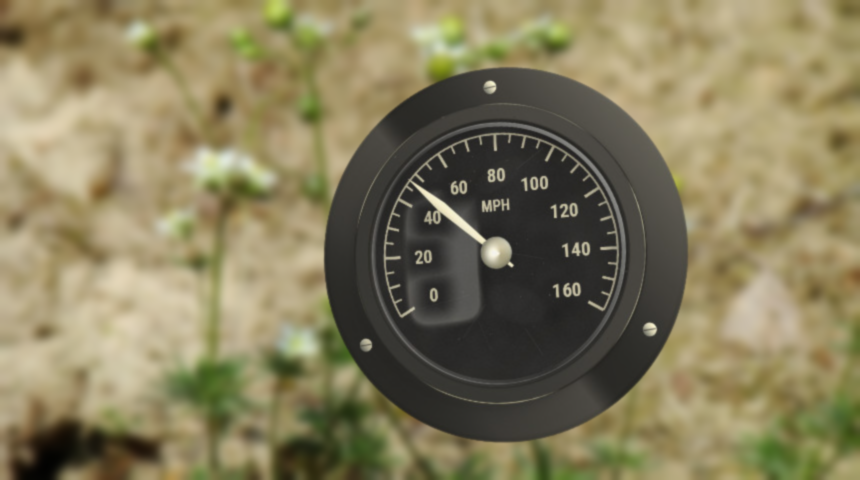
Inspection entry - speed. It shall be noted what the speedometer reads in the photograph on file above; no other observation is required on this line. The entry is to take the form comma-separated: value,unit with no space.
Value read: 47.5,mph
